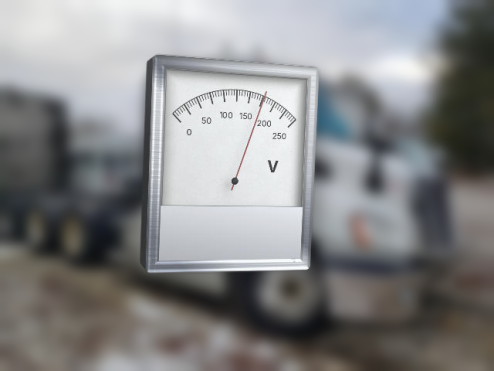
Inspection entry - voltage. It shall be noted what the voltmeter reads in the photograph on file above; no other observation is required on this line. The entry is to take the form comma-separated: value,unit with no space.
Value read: 175,V
